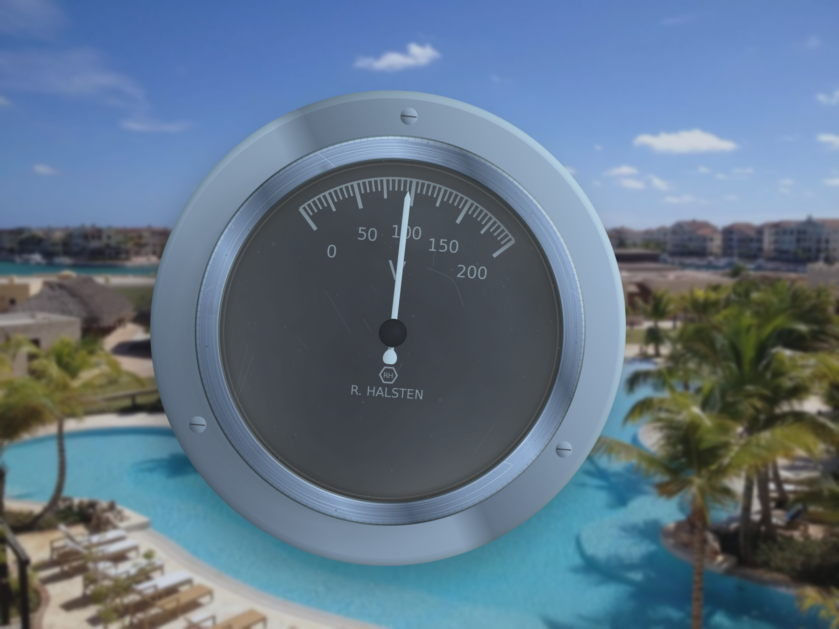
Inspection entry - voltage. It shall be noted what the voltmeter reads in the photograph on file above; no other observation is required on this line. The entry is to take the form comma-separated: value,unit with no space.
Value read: 95,V
